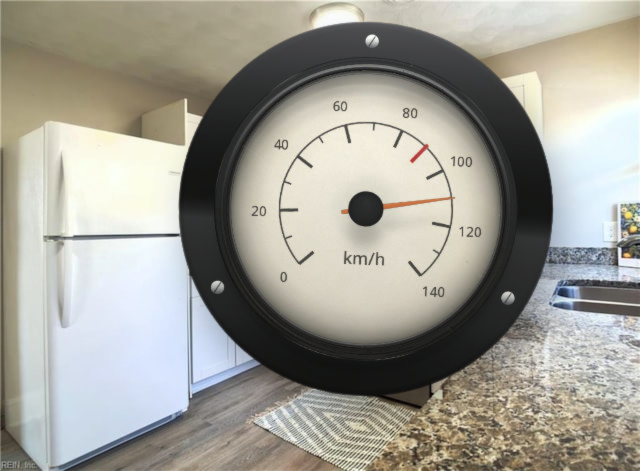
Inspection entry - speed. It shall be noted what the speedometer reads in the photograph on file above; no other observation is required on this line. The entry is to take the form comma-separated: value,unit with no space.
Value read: 110,km/h
